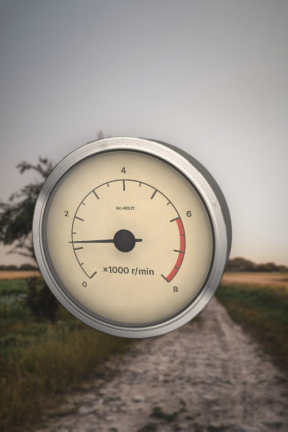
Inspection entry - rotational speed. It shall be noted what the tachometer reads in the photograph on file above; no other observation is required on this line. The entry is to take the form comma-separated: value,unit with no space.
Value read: 1250,rpm
